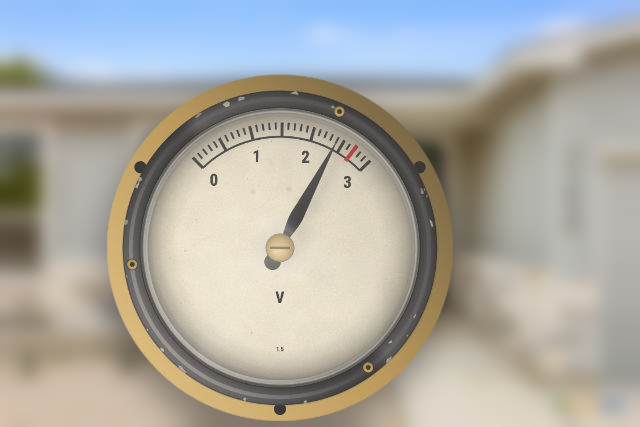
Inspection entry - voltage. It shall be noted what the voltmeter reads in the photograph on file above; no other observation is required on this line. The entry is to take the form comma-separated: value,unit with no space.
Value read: 2.4,V
